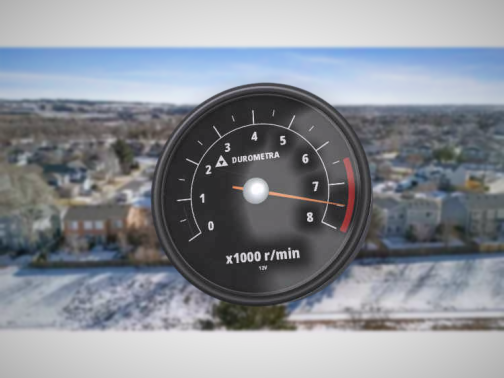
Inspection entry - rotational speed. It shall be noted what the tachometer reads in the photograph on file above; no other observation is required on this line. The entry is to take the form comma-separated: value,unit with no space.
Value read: 7500,rpm
